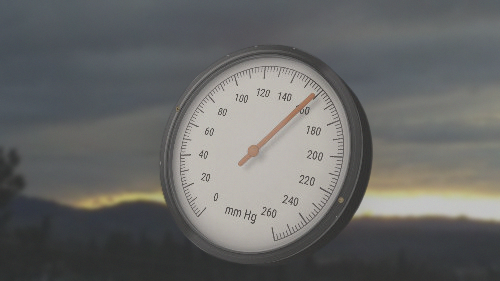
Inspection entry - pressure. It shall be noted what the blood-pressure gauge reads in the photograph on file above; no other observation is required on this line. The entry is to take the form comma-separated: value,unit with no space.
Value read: 160,mmHg
